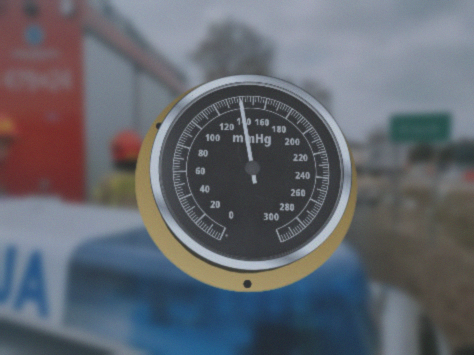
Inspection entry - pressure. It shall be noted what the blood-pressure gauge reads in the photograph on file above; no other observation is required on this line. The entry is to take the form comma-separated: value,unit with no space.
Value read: 140,mmHg
